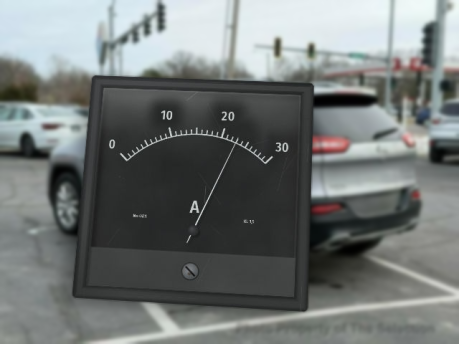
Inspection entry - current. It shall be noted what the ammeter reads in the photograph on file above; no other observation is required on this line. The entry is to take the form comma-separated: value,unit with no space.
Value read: 23,A
